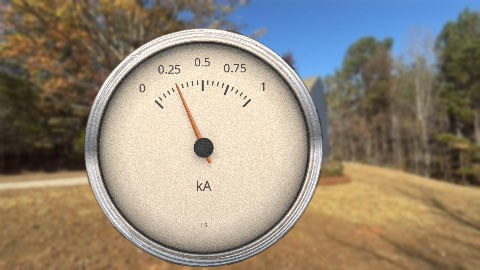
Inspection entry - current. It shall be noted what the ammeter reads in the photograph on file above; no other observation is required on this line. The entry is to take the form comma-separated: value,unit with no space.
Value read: 0.25,kA
